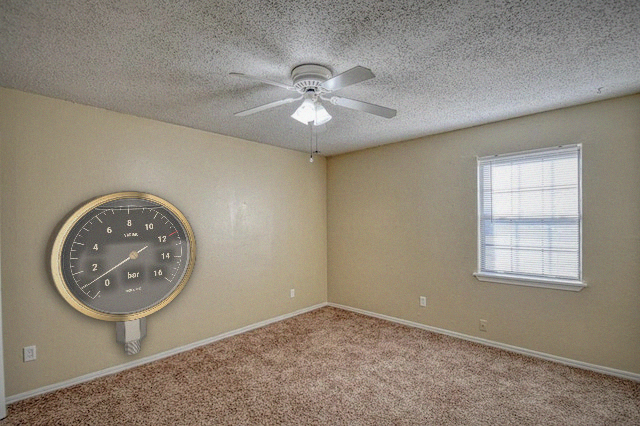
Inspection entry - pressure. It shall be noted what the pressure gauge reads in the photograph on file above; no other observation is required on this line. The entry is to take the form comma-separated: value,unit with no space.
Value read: 1,bar
